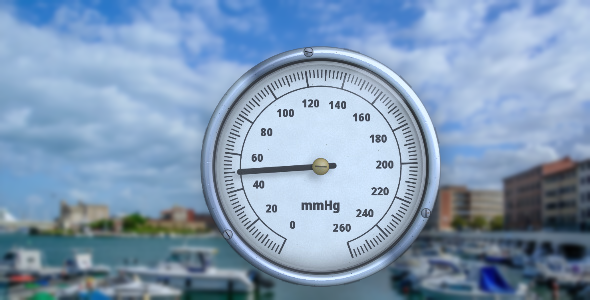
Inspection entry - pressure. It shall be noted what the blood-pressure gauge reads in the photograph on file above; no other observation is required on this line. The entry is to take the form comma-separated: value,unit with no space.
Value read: 50,mmHg
